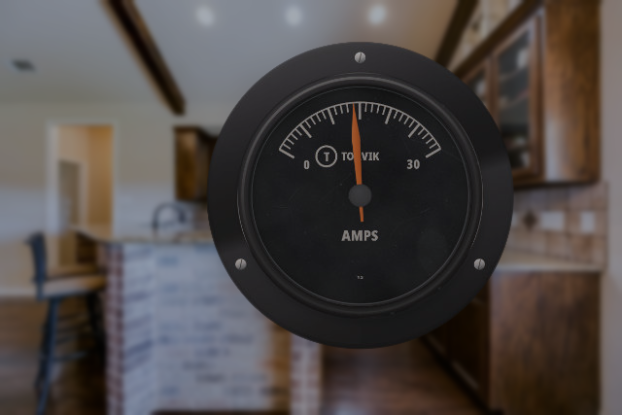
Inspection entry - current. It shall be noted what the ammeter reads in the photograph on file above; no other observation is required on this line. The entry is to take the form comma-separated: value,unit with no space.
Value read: 14,A
